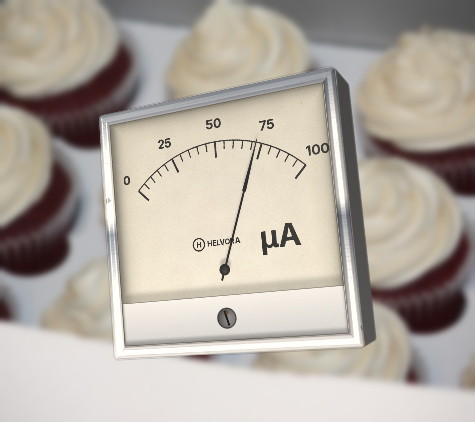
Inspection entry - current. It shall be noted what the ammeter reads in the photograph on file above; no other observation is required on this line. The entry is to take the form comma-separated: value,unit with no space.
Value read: 72.5,µA
